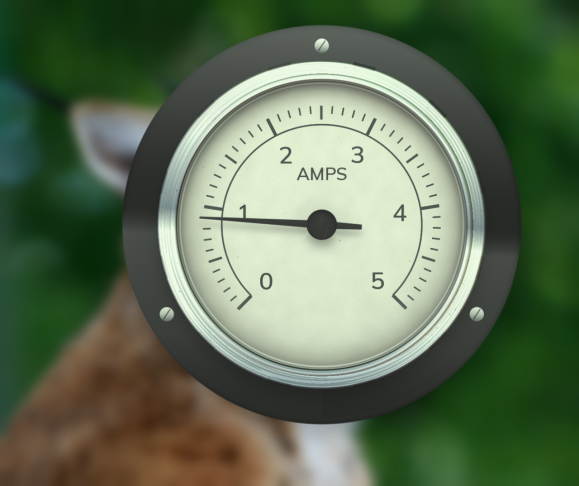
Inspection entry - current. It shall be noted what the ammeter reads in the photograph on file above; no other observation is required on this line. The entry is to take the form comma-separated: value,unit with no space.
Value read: 0.9,A
